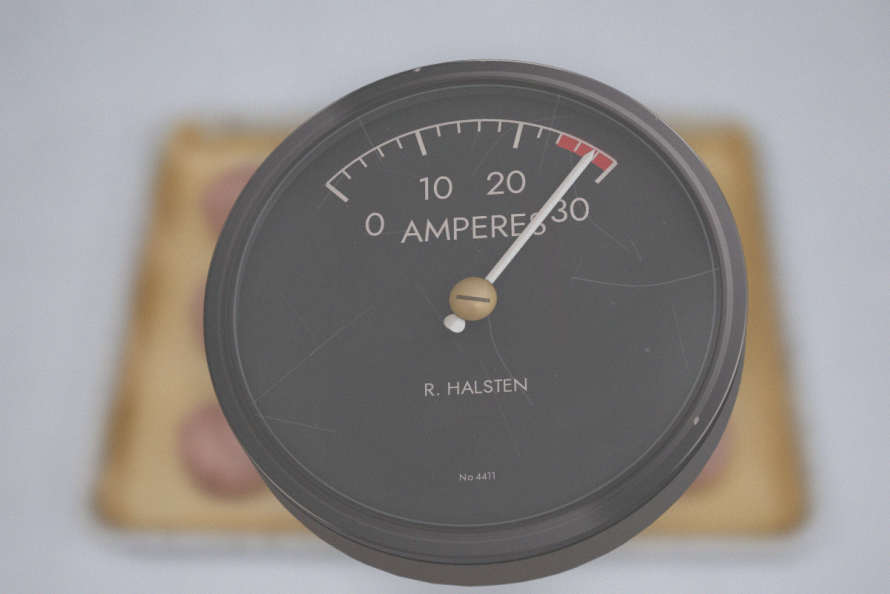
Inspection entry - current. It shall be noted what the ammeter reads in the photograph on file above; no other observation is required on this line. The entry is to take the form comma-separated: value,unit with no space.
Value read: 28,A
